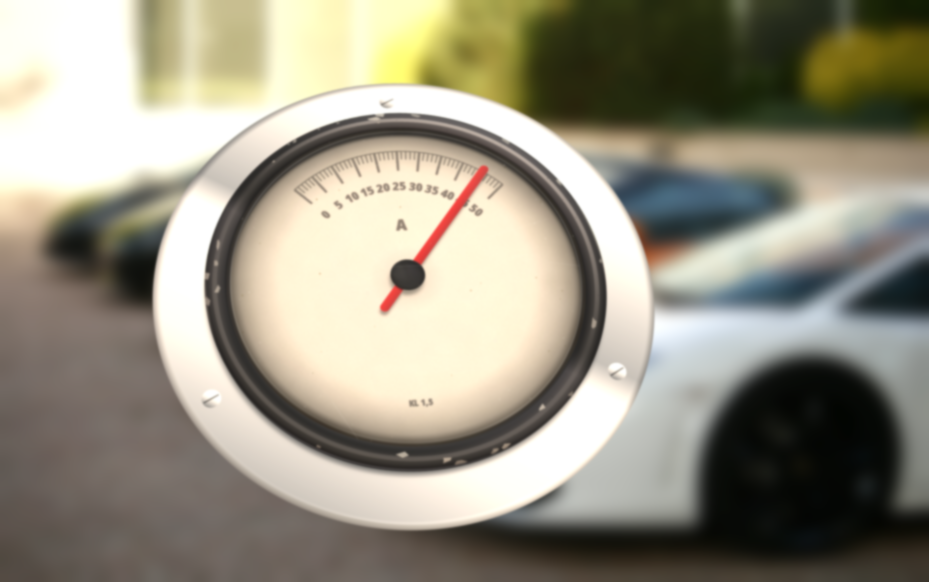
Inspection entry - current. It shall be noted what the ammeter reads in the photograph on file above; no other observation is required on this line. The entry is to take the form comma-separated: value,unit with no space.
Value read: 45,A
